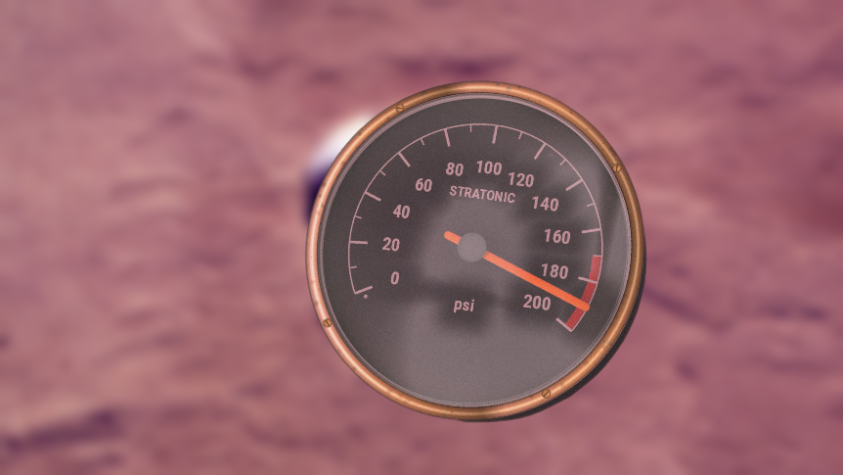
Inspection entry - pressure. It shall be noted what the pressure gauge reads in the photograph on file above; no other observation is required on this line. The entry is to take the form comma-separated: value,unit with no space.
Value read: 190,psi
